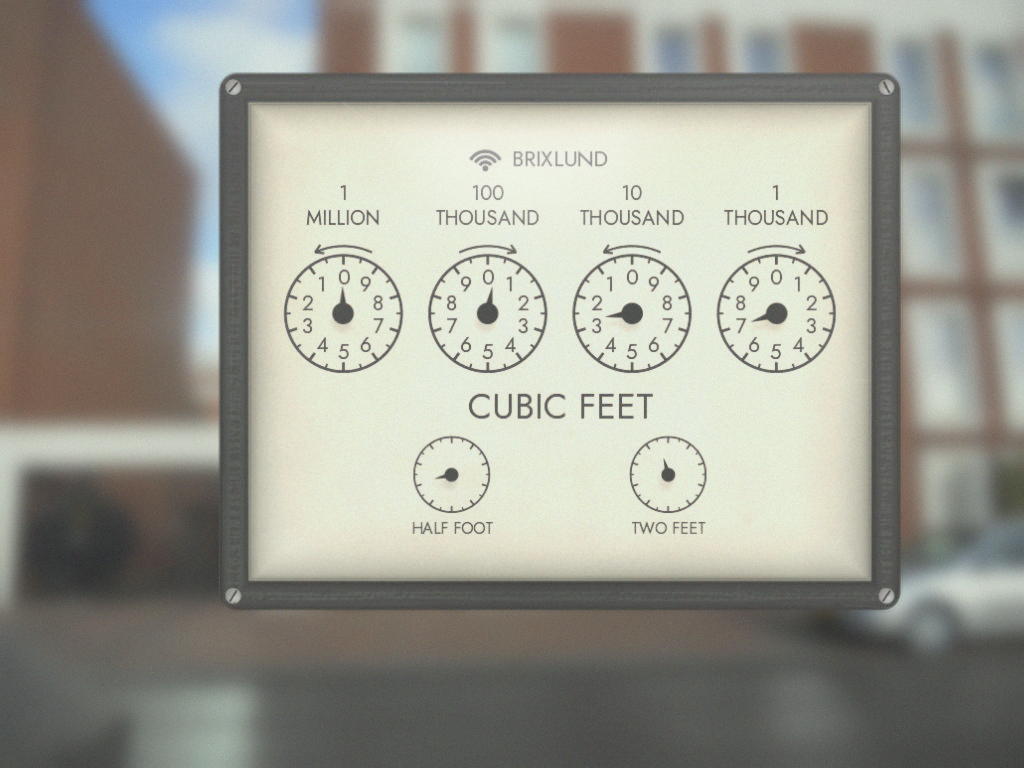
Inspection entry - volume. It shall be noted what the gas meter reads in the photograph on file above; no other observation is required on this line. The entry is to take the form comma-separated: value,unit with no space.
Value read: 2700,ft³
